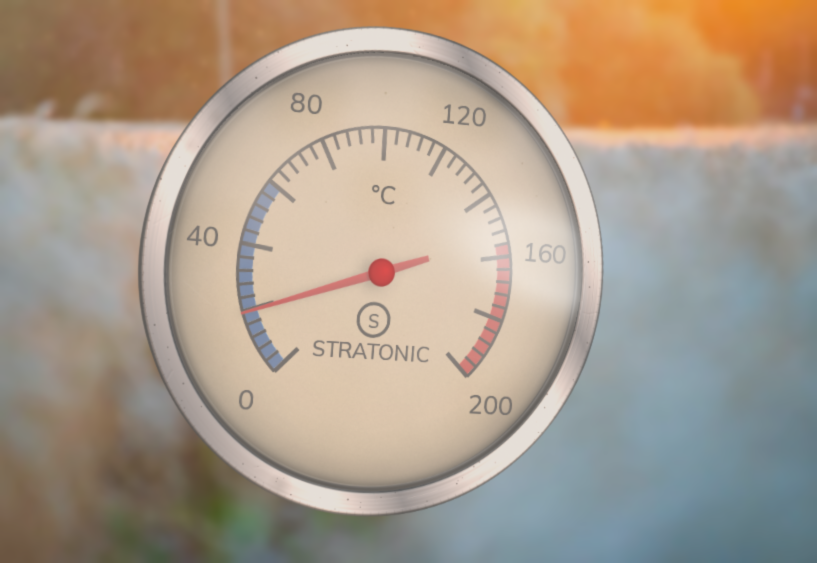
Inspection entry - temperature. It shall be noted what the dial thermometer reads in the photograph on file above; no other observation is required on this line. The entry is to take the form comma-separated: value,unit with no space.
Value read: 20,°C
